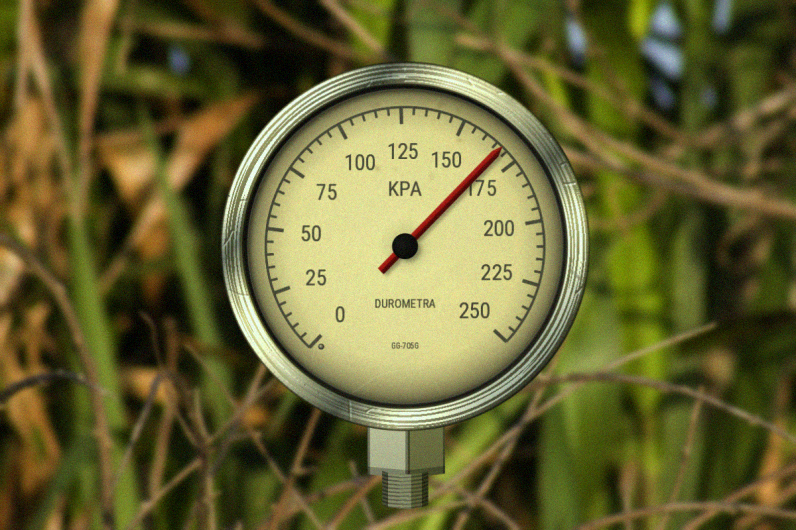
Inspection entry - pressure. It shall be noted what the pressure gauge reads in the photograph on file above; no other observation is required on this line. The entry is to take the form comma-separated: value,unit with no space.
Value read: 167.5,kPa
